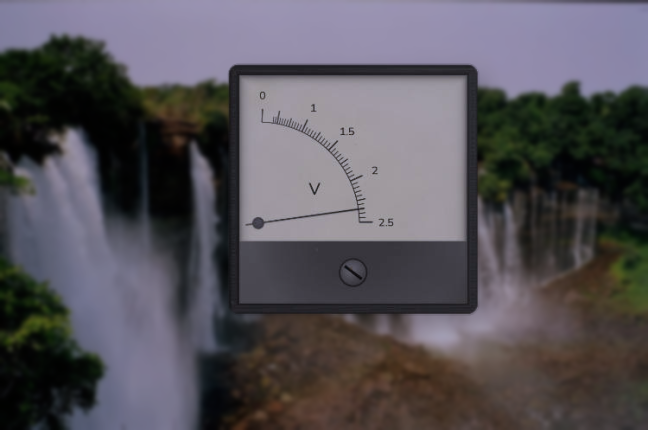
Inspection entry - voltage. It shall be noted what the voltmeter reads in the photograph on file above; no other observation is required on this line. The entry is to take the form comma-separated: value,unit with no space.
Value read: 2.35,V
